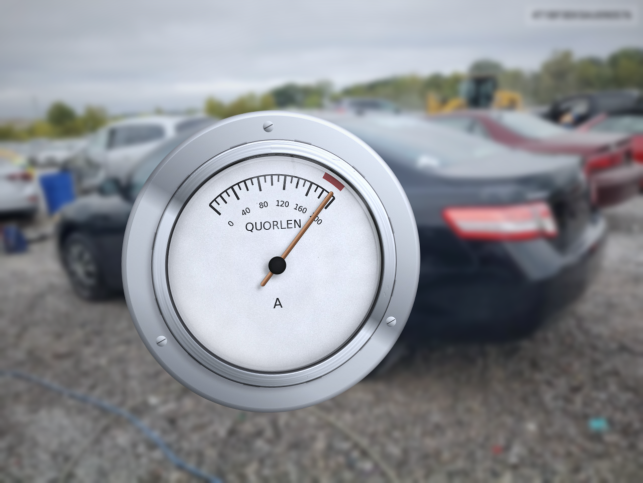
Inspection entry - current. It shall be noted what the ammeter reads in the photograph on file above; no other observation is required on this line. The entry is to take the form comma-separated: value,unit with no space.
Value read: 190,A
